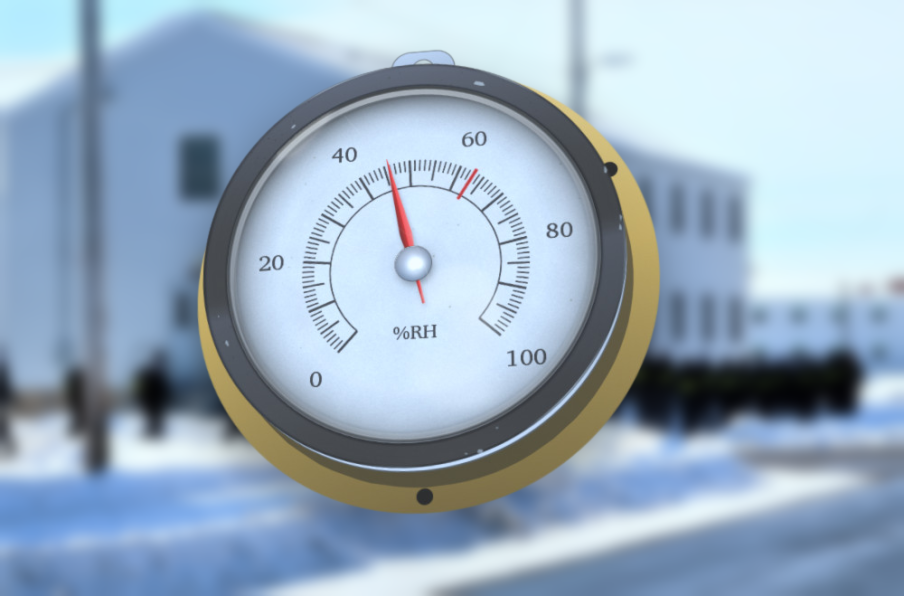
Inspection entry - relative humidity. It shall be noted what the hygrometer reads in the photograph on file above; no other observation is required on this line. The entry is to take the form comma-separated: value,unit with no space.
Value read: 46,%
